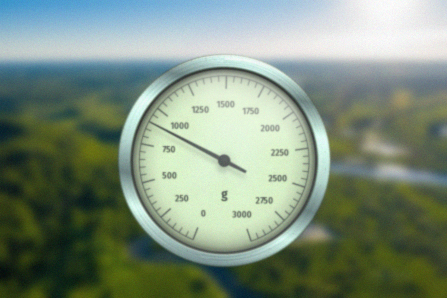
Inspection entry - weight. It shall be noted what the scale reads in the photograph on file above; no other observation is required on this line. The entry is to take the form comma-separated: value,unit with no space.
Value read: 900,g
